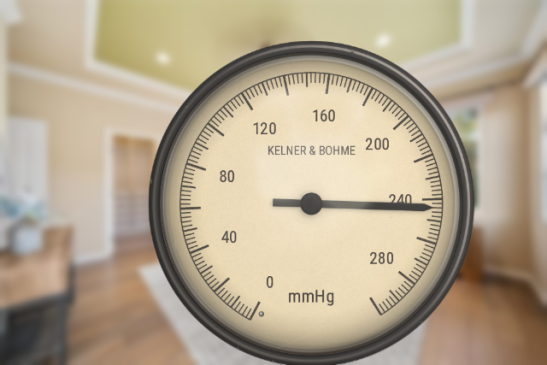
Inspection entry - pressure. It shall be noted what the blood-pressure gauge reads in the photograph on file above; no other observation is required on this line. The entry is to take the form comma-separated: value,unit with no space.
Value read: 244,mmHg
